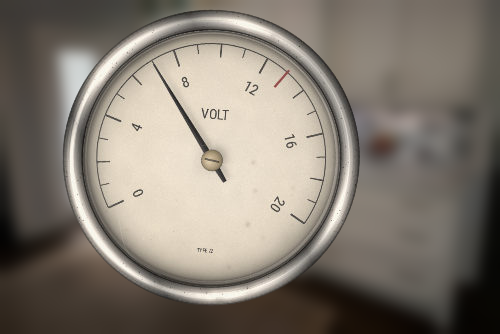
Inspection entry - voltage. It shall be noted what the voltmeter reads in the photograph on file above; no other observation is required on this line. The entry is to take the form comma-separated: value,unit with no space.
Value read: 7,V
